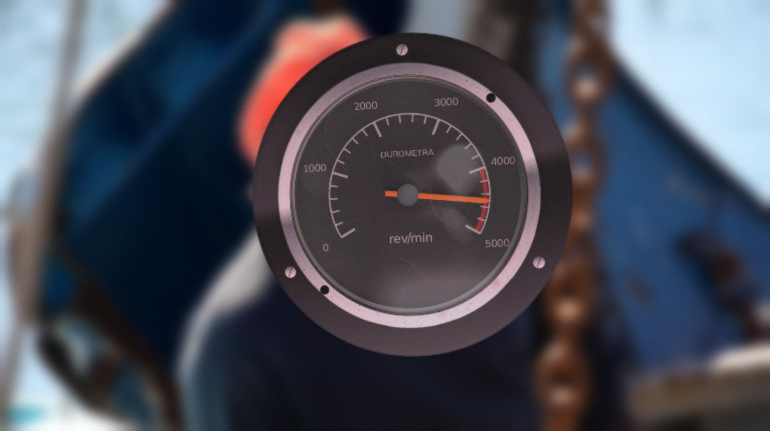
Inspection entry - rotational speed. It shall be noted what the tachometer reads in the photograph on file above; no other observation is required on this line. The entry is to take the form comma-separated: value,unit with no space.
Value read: 4500,rpm
